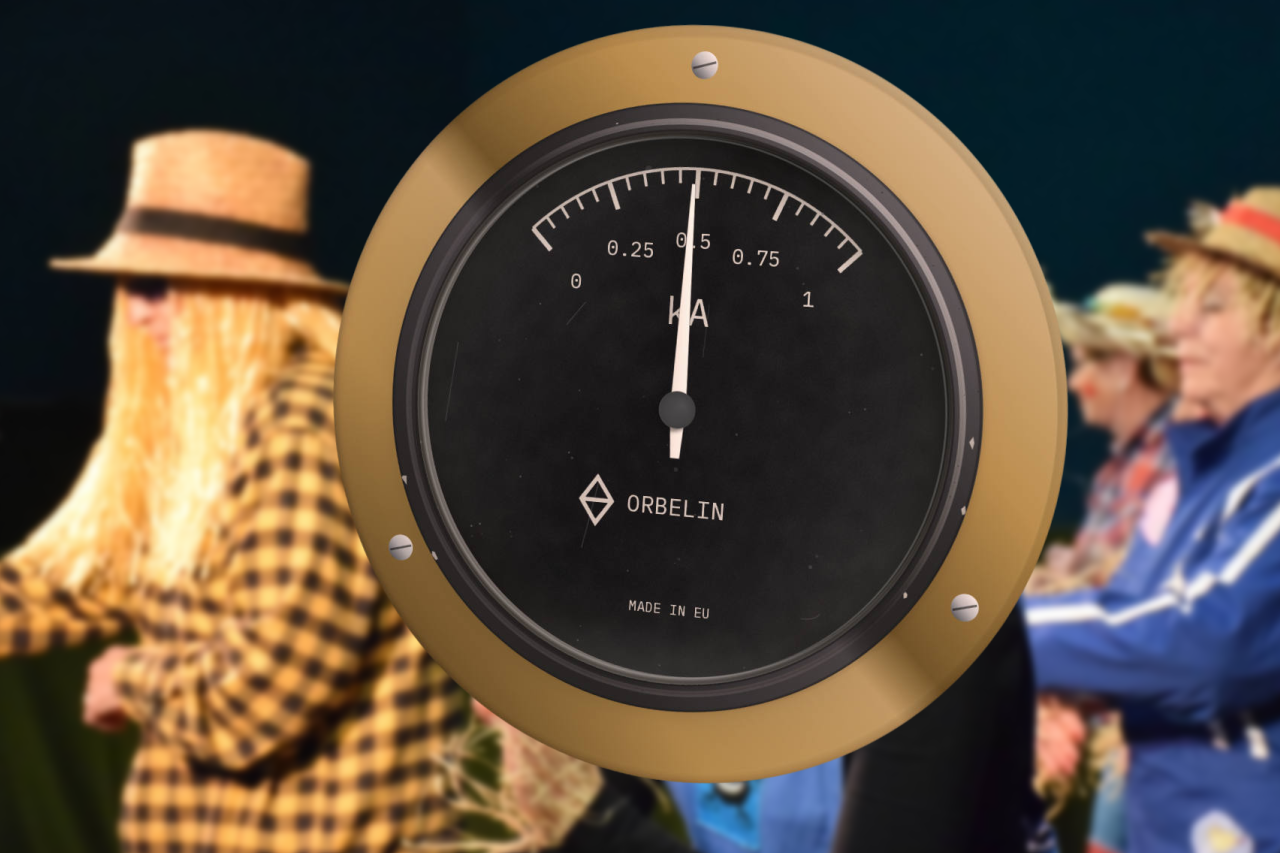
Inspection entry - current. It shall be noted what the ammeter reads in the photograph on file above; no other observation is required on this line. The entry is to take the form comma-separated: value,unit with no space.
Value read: 0.5,kA
